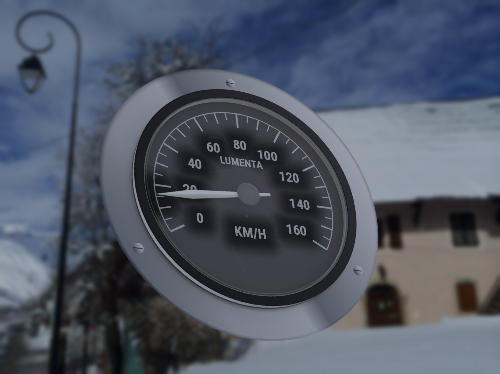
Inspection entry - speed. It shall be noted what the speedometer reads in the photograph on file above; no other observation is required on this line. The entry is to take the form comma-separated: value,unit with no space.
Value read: 15,km/h
